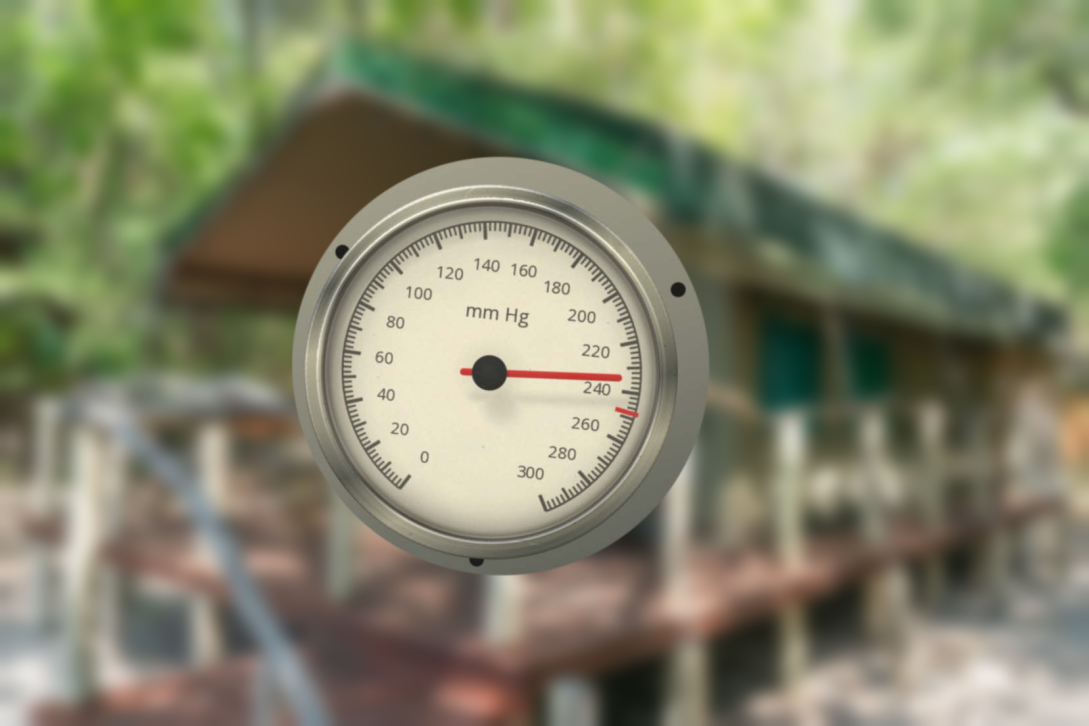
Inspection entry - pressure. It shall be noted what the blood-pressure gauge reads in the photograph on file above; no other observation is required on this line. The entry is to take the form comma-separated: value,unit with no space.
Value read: 234,mmHg
